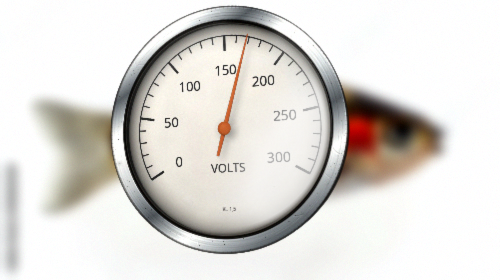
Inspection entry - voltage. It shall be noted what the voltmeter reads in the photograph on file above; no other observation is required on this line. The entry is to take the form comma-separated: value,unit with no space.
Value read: 170,V
